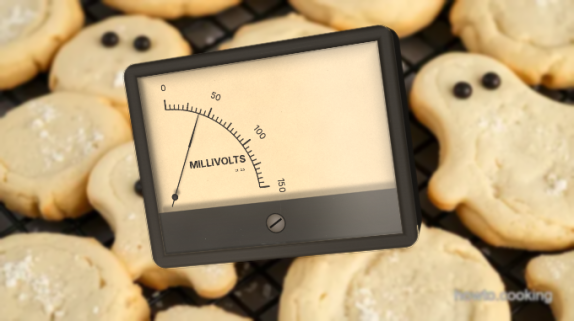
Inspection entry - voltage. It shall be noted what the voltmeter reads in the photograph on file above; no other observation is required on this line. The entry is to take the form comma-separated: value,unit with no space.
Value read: 40,mV
